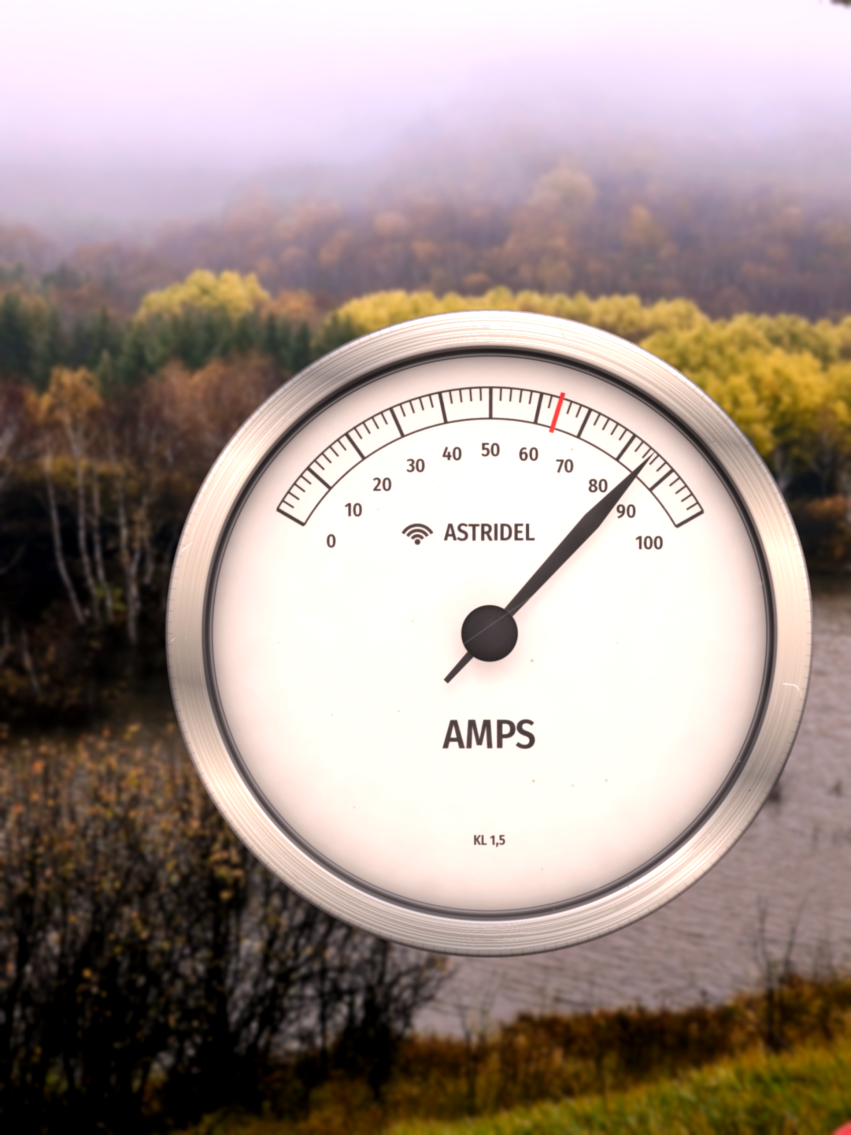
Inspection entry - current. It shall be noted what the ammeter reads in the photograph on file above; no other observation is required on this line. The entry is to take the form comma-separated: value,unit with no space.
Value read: 85,A
